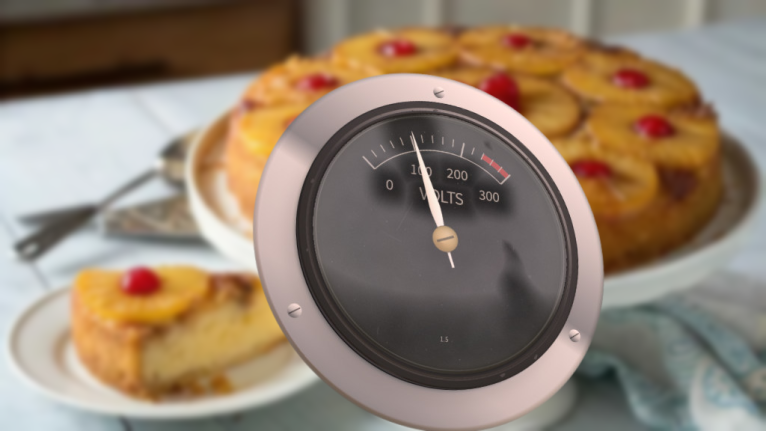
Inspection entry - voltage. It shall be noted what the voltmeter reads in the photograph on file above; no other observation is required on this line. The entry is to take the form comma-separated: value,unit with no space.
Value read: 100,V
